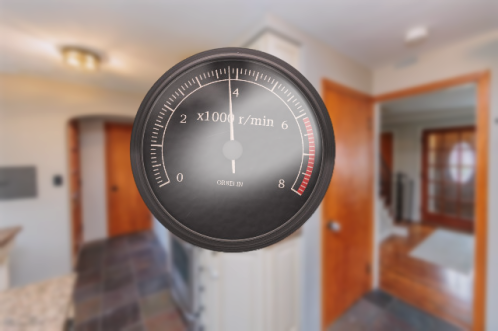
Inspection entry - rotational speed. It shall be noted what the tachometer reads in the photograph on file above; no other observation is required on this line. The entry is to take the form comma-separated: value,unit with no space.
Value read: 3800,rpm
